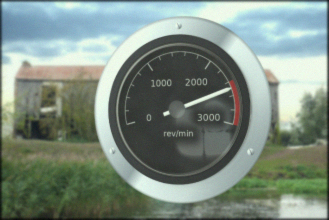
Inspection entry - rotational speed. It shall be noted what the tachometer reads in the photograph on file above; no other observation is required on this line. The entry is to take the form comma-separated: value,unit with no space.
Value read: 2500,rpm
